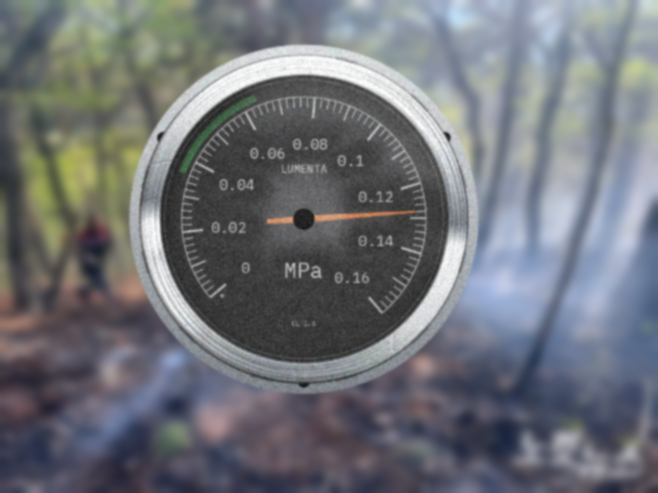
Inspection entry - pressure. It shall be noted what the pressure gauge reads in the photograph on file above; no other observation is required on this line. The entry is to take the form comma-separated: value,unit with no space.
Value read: 0.128,MPa
